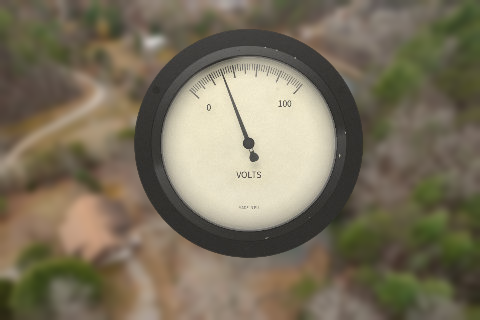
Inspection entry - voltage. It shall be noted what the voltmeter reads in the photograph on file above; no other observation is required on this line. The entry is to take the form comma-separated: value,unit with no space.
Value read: 30,V
